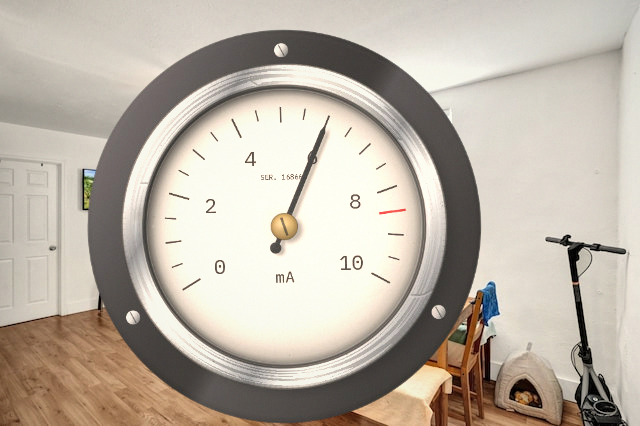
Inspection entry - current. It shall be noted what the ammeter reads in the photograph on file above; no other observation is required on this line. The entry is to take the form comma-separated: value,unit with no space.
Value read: 6,mA
